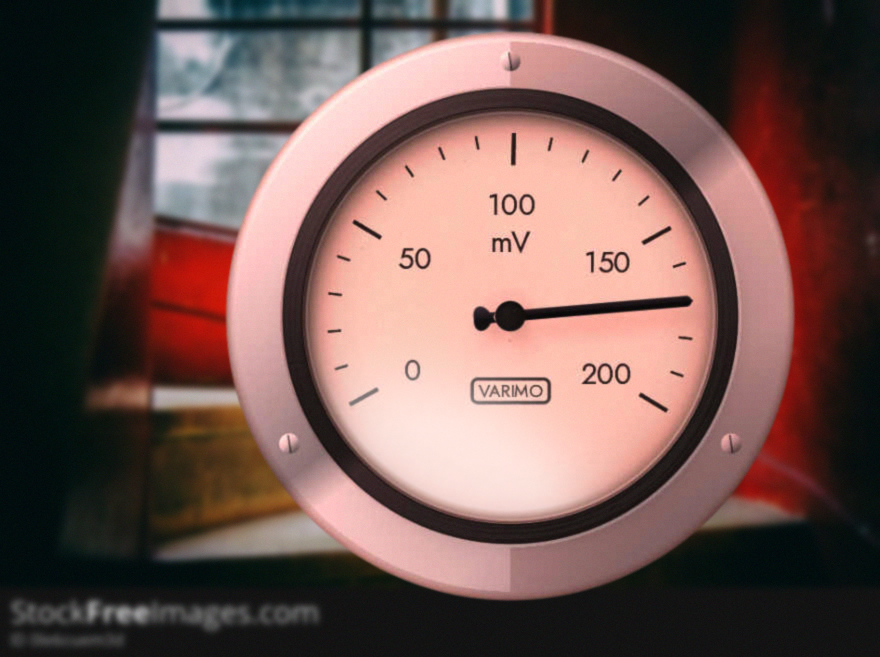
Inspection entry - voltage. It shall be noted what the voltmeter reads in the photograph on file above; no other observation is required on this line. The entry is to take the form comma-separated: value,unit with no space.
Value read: 170,mV
